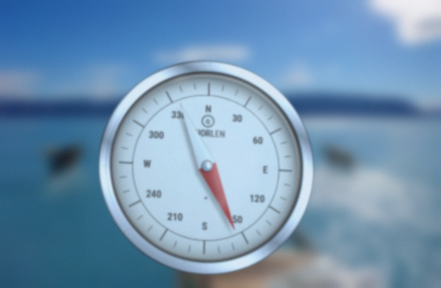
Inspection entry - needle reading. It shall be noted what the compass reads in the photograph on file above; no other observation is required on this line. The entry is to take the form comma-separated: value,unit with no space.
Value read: 155,°
